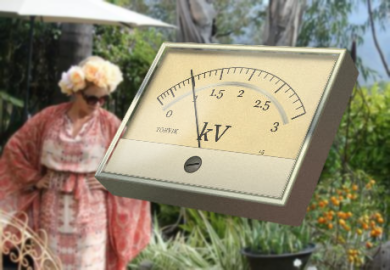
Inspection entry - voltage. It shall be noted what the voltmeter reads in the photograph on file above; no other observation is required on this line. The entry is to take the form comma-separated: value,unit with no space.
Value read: 1,kV
